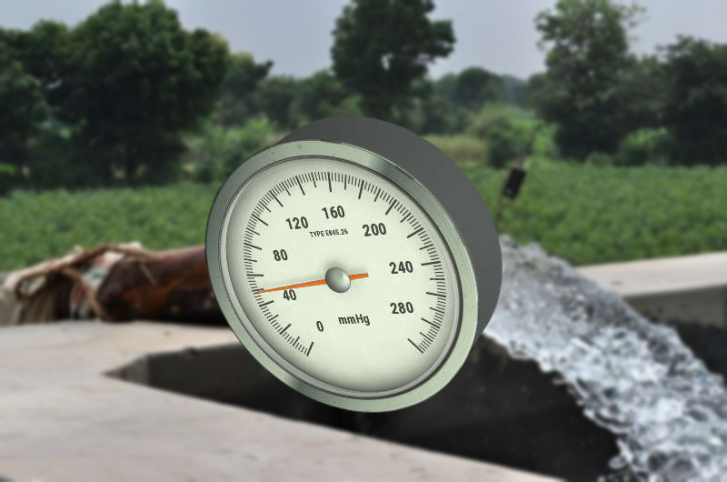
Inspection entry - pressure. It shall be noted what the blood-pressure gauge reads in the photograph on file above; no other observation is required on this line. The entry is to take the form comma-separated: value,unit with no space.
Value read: 50,mmHg
